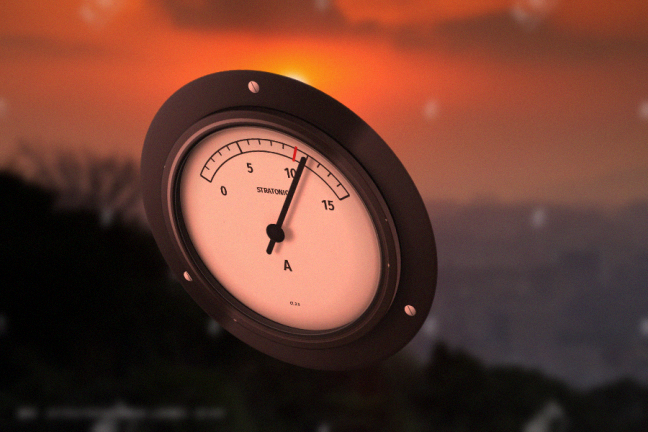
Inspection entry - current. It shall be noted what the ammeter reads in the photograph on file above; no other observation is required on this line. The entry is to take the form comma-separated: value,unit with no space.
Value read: 11,A
